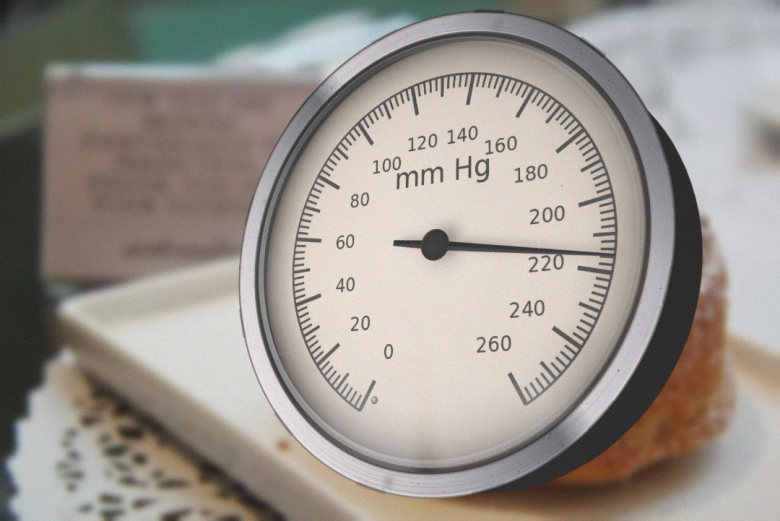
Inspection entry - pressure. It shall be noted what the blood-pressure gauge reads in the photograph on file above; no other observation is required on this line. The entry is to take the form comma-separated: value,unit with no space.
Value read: 216,mmHg
